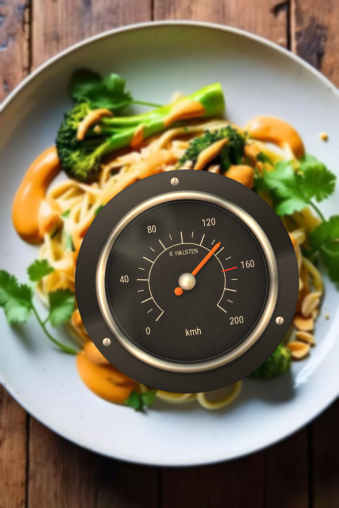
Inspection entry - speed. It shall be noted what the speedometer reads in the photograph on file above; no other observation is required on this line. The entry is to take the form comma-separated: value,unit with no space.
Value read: 135,km/h
